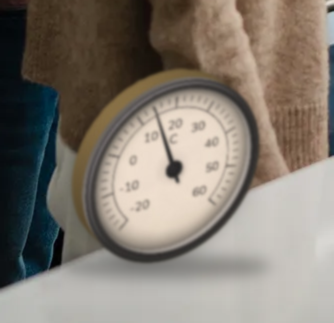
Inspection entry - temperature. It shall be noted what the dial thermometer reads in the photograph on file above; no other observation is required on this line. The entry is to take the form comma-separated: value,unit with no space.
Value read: 14,°C
